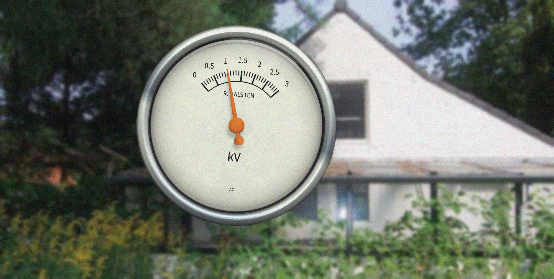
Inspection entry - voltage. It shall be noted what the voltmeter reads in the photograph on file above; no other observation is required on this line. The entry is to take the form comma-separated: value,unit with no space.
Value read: 1,kV
